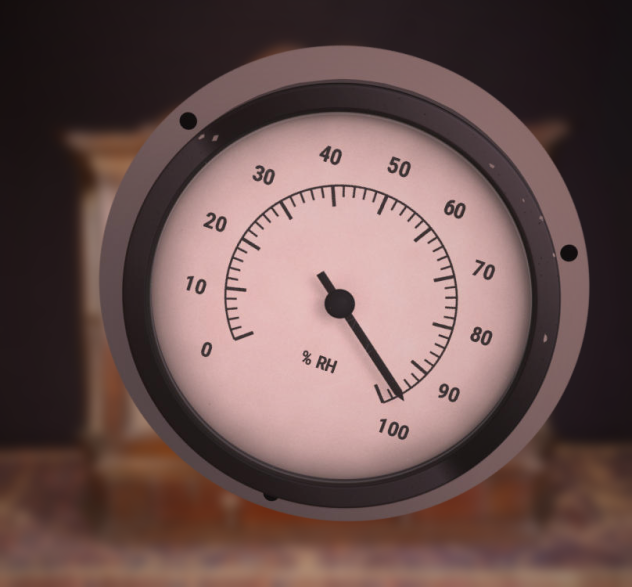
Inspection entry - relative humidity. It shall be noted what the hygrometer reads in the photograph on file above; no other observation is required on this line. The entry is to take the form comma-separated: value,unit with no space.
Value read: 96,%
